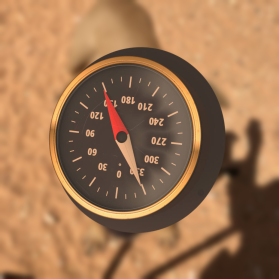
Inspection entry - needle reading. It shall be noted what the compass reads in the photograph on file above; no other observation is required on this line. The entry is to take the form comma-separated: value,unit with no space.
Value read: 150,°
